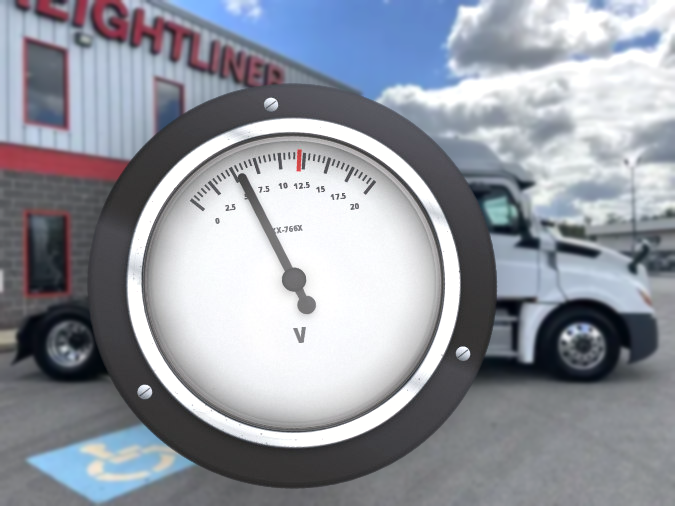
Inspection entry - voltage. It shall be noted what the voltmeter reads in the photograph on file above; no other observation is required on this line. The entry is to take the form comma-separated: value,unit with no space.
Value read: 5.5,V
